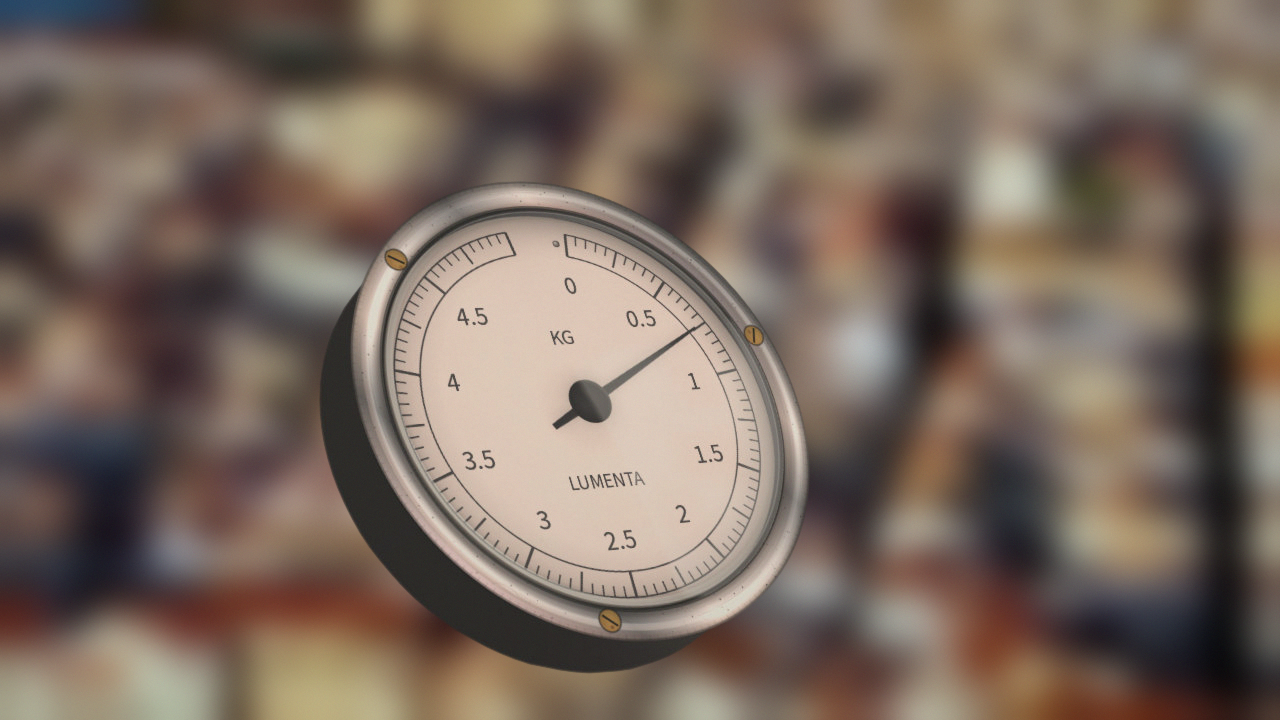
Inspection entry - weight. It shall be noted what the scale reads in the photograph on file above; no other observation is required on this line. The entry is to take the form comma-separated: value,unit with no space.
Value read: 0.75,kg
